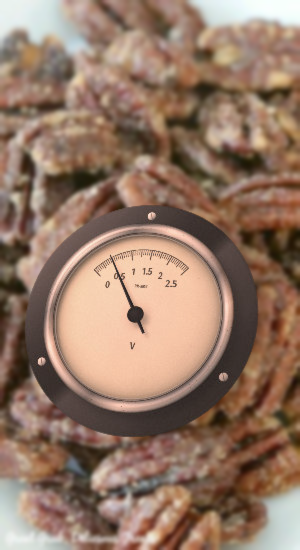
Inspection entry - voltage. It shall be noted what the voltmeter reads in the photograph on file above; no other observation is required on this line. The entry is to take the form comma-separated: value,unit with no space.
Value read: 0.5,V
